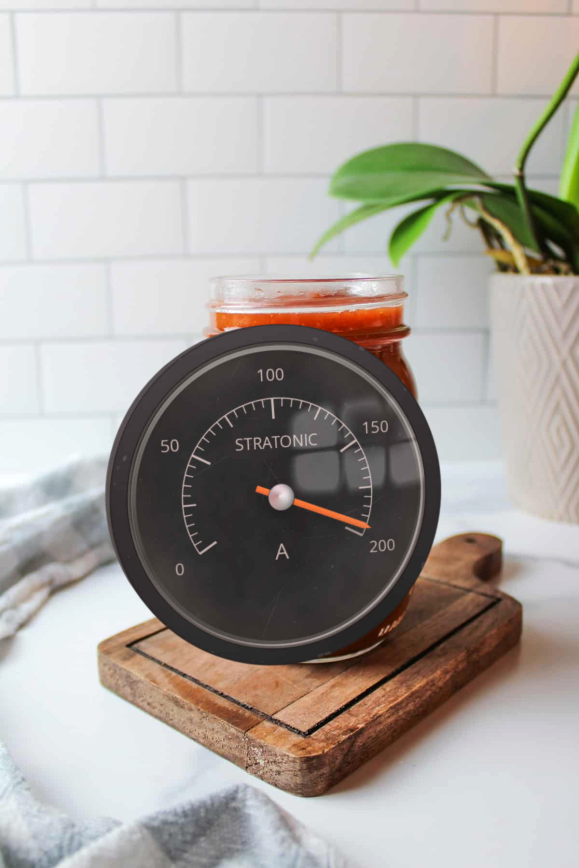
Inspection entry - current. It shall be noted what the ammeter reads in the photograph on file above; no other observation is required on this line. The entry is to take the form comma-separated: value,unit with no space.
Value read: 195,A
